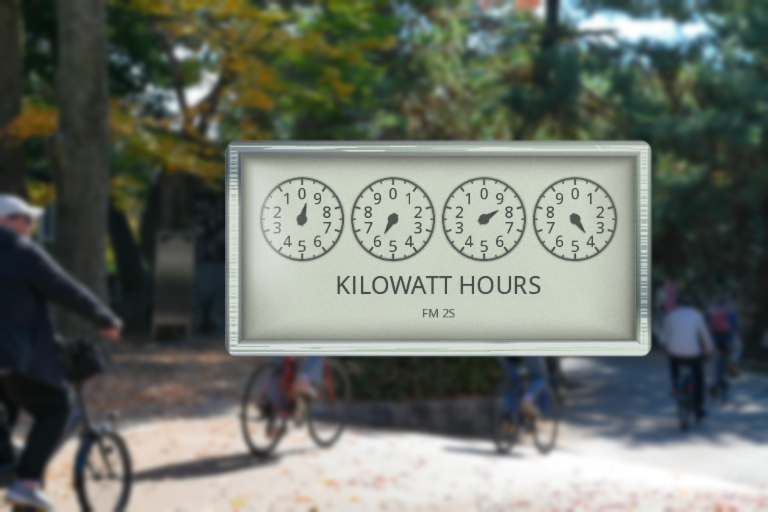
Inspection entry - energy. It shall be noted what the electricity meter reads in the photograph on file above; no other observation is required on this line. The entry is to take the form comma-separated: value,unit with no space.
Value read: 9584,kWh
